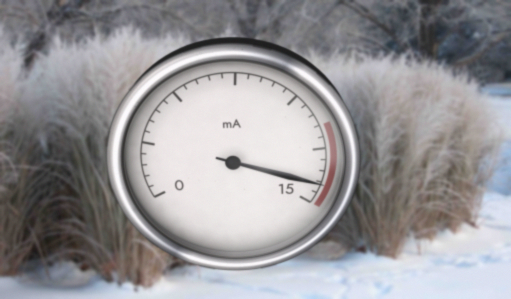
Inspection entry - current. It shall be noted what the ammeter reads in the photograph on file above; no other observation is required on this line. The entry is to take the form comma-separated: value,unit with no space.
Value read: 14,mA
